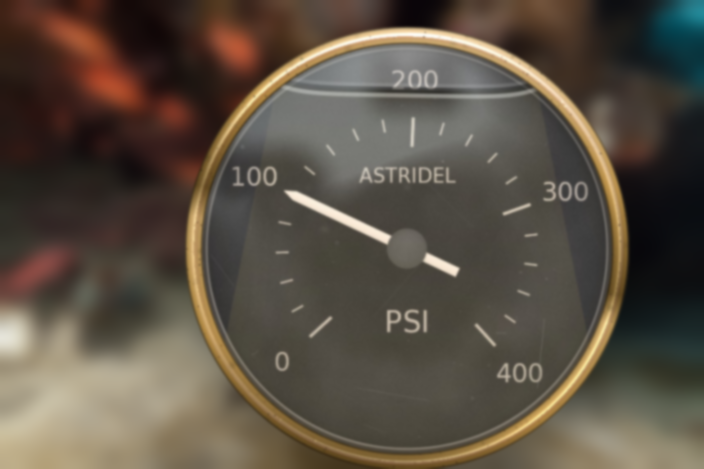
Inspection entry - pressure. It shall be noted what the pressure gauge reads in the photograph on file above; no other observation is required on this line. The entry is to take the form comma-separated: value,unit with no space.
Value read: 100,psi
